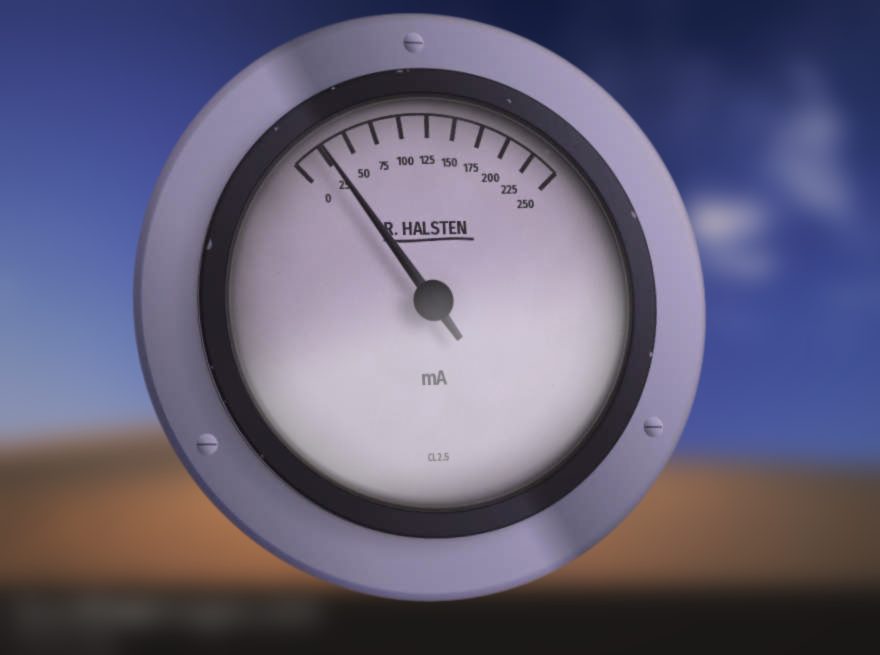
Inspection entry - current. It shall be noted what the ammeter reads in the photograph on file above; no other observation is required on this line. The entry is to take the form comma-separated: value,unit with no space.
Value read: 25,mA
